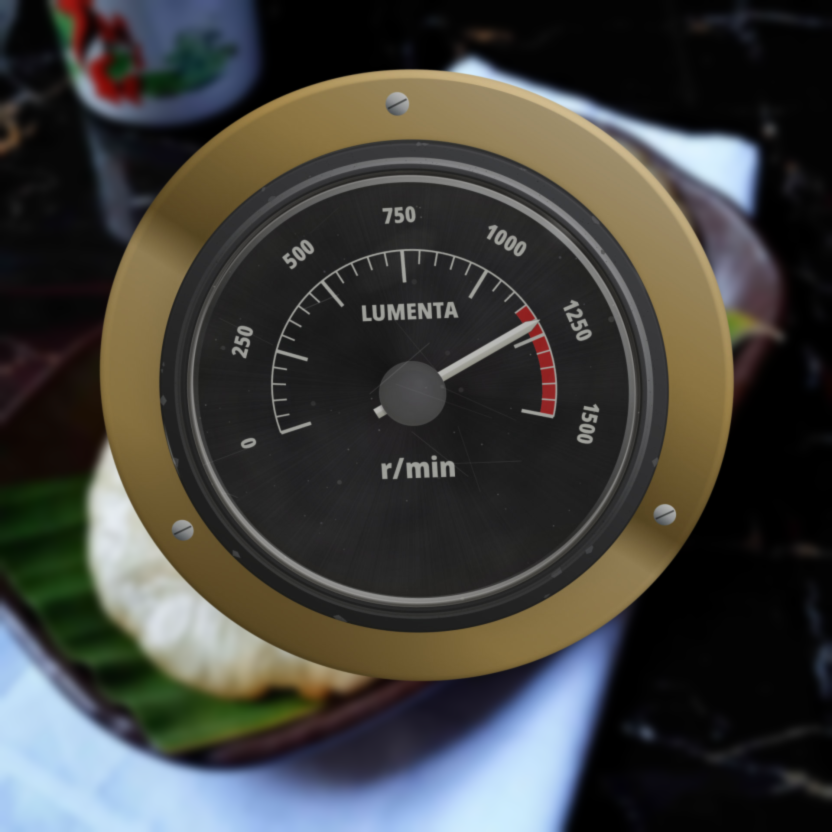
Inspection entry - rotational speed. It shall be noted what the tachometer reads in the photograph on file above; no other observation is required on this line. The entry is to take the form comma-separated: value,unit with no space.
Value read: 1200,rpm
